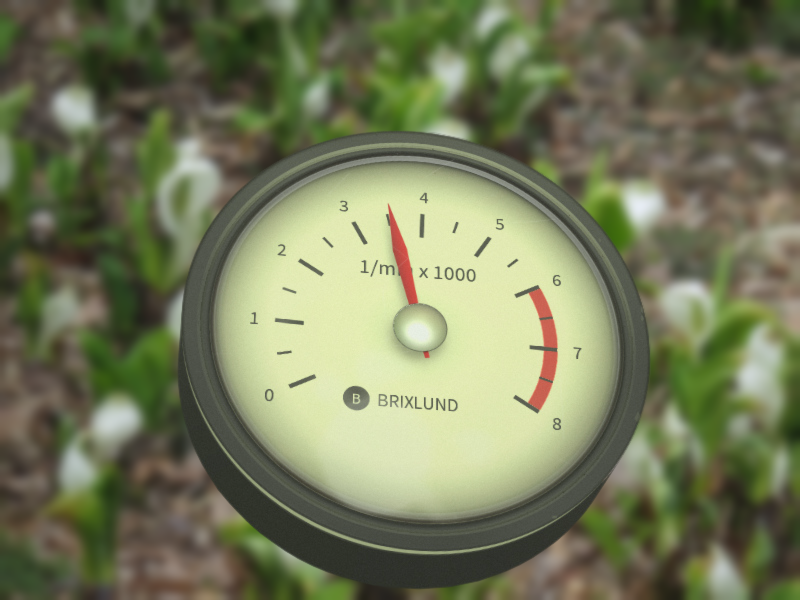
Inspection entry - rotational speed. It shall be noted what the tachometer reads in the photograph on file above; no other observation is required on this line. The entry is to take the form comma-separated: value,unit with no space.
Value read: 3500,rpm
